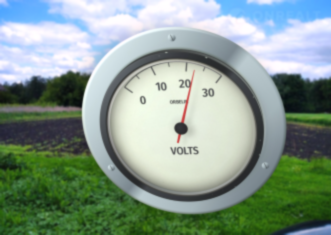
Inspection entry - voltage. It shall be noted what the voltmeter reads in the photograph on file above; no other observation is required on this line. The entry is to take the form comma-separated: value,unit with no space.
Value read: 22.5,V
